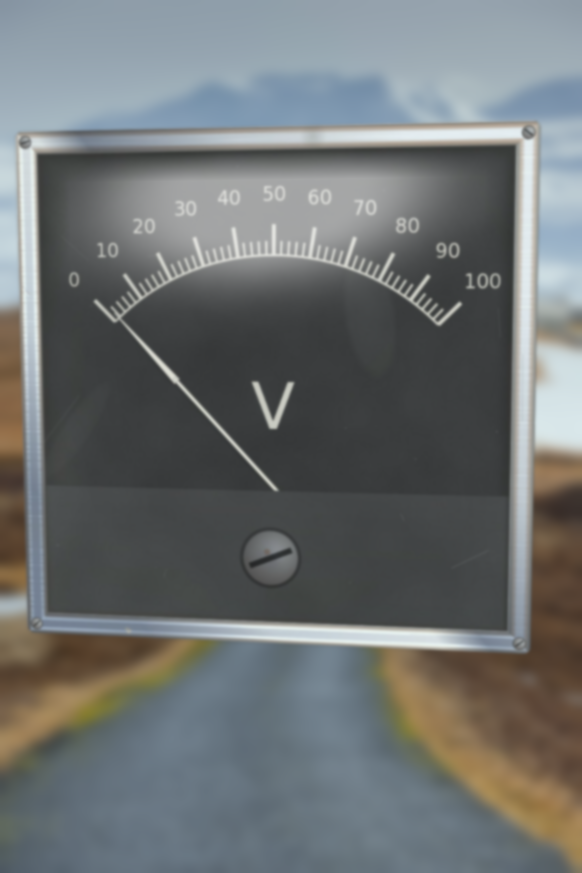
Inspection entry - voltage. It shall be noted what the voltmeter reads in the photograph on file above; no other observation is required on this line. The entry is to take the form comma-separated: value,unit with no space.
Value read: 2,V
